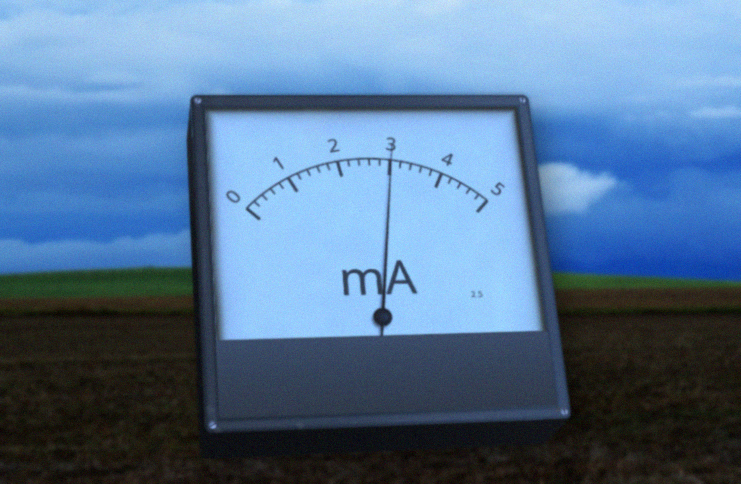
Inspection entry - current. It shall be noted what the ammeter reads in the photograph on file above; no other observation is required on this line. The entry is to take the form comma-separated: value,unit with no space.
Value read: 3,mA
